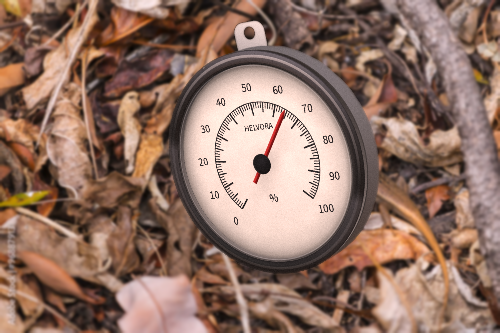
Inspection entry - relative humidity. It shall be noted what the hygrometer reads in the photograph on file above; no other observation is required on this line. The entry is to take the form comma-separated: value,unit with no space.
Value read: 65,%
